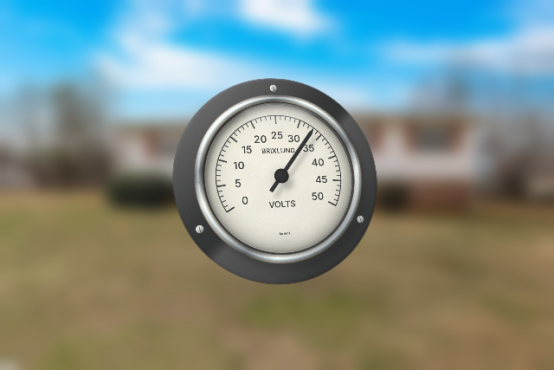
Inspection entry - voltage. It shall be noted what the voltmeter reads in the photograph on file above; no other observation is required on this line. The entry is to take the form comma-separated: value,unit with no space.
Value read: 33,V
